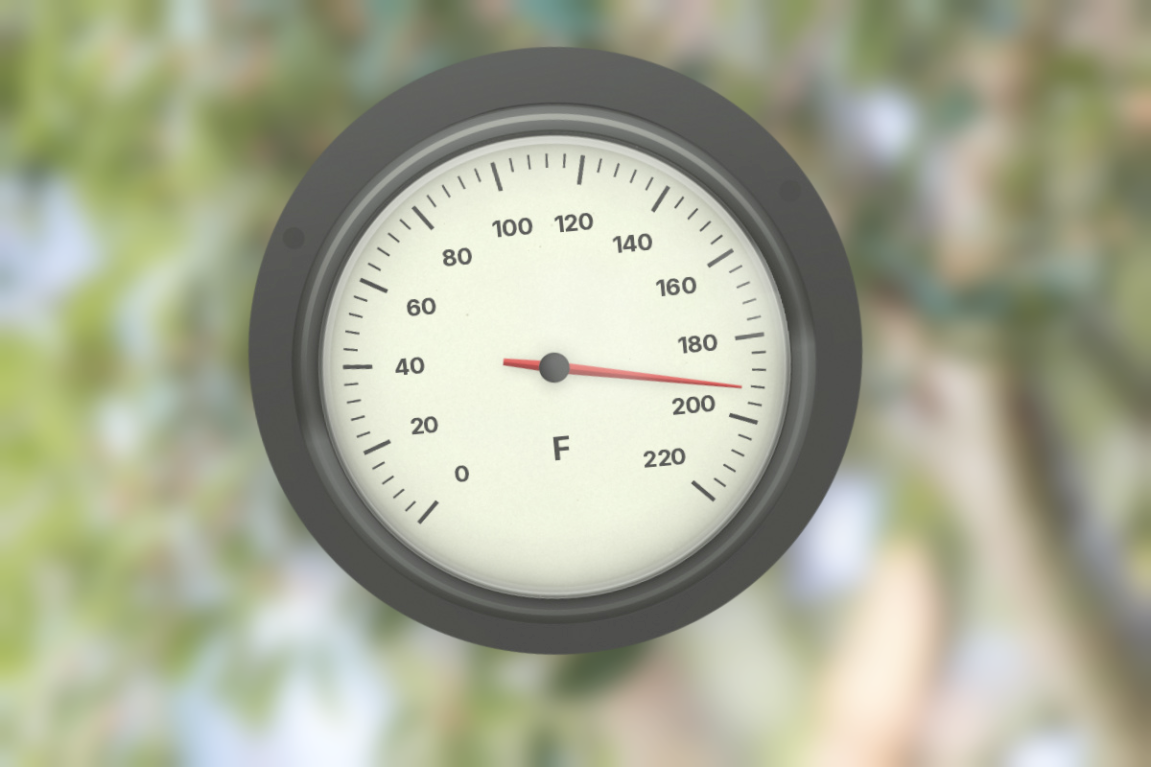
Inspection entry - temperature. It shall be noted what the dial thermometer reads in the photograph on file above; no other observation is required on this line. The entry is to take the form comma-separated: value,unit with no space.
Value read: 192,°F
